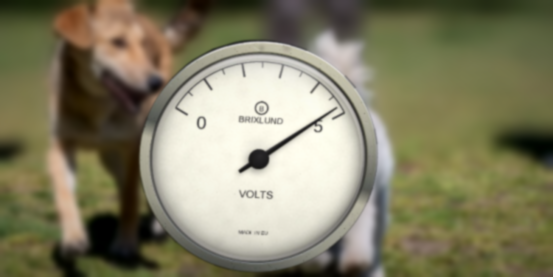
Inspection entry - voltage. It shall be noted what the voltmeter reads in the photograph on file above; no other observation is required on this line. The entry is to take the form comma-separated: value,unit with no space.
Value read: 4.75,V
